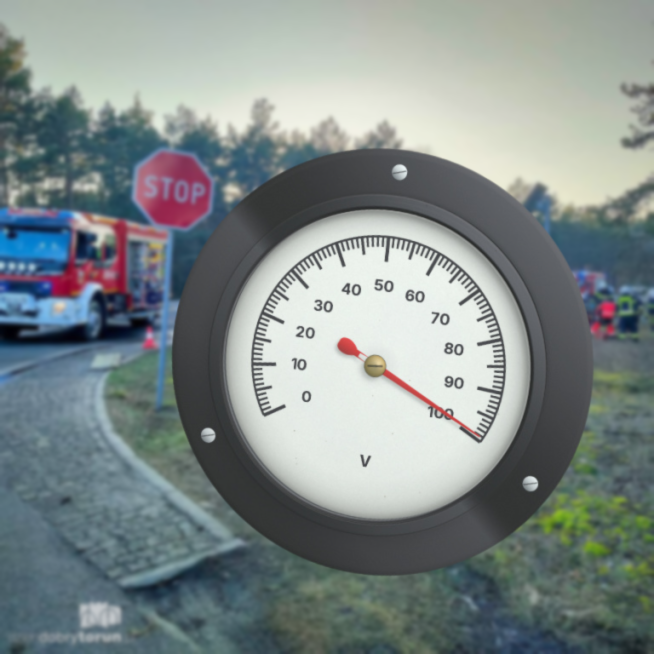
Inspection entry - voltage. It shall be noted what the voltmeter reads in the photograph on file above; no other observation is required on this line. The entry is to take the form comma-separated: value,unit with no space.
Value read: 99,V
